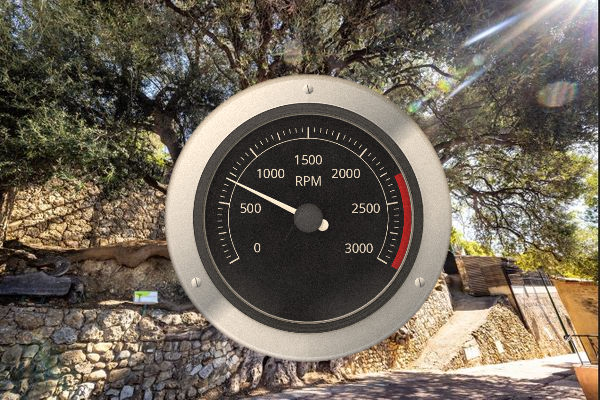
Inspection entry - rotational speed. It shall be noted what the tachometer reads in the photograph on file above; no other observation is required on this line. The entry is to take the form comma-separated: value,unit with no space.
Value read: 700,rpm
